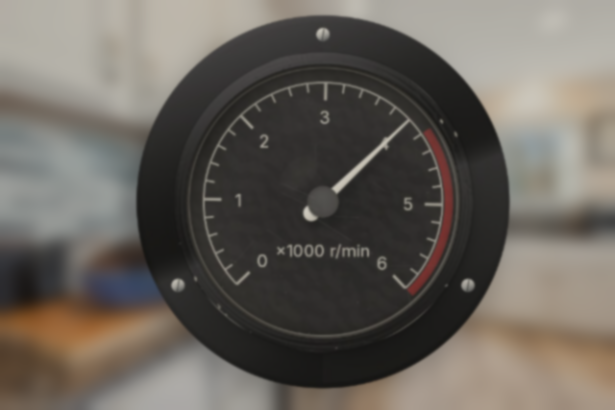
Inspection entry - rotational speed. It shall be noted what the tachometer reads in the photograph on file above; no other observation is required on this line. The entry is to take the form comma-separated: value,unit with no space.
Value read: 4000,rpm
